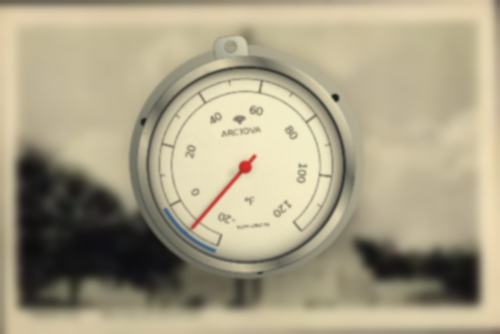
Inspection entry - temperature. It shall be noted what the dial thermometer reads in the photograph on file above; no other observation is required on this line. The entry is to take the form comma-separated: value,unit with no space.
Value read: -10,°F
